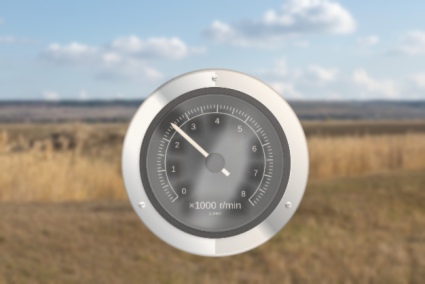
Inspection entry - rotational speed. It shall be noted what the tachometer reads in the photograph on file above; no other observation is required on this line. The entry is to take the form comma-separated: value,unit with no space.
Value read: 2500,rpm
